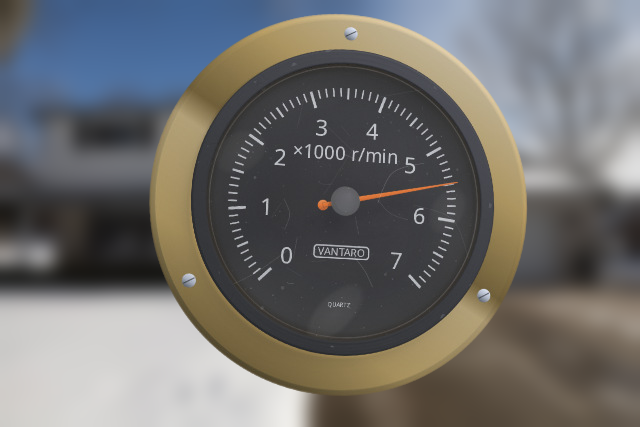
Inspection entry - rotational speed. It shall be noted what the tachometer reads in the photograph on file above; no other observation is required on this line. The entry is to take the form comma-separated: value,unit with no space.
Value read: 5500,rpm
